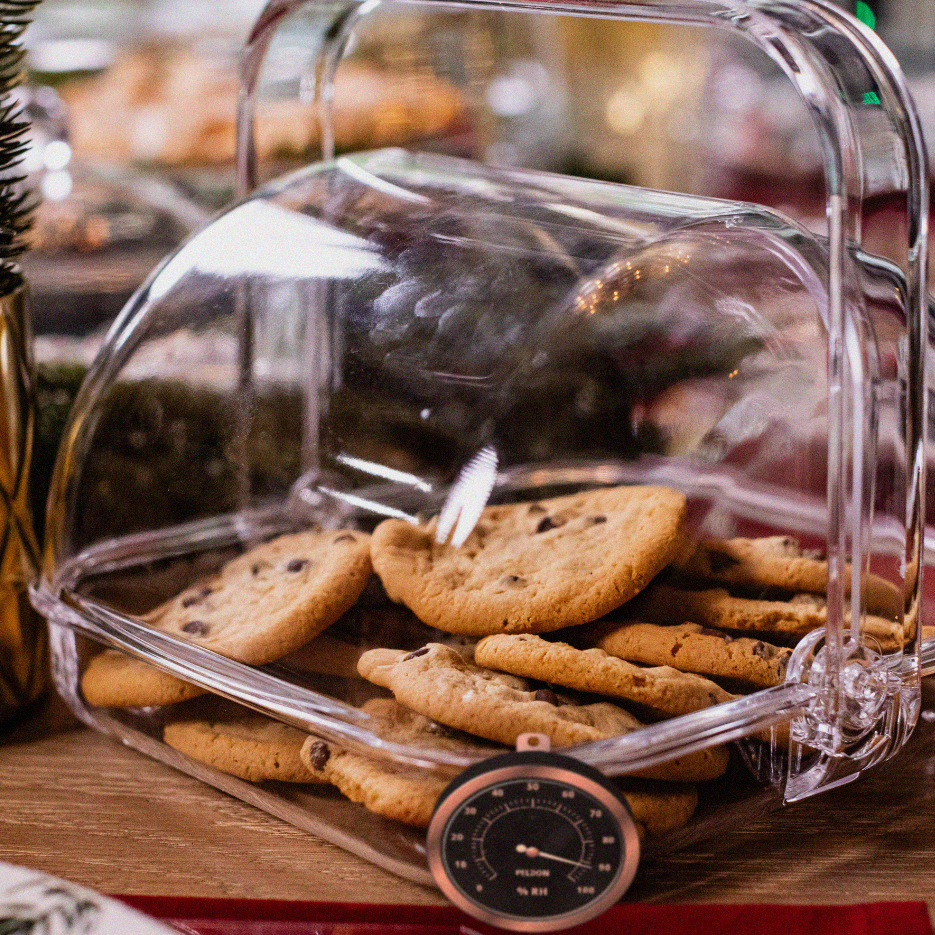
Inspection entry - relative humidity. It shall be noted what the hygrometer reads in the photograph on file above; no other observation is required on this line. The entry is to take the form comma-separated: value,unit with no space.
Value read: 90,%
